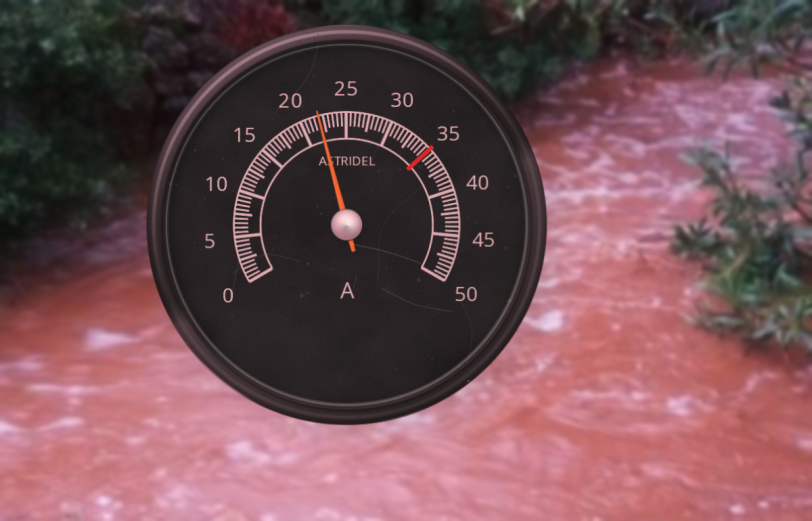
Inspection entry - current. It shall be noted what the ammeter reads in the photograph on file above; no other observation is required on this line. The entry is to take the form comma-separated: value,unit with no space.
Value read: 22,A
